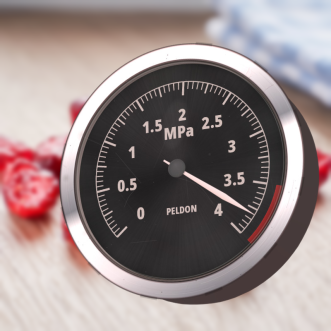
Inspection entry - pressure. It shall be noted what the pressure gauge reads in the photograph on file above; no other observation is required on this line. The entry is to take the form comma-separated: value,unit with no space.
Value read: 3.8,MPa
